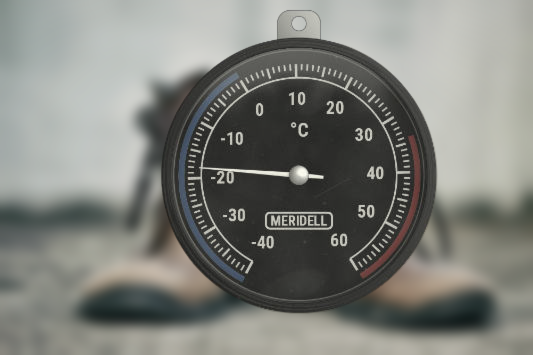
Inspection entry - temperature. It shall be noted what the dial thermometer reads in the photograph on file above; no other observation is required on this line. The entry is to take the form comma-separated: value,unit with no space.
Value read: -18,°C
